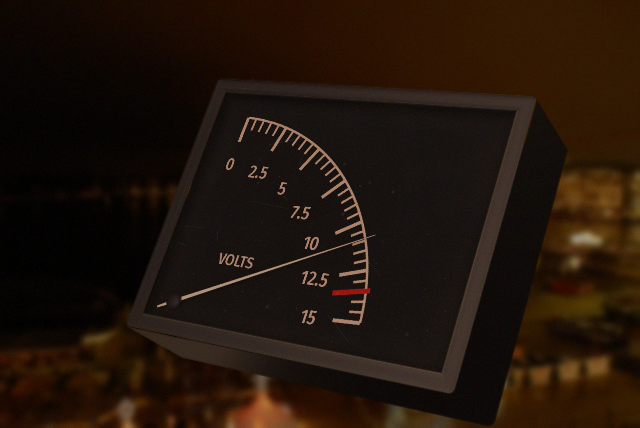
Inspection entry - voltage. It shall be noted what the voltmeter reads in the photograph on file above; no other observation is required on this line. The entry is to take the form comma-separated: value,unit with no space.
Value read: 11,V
